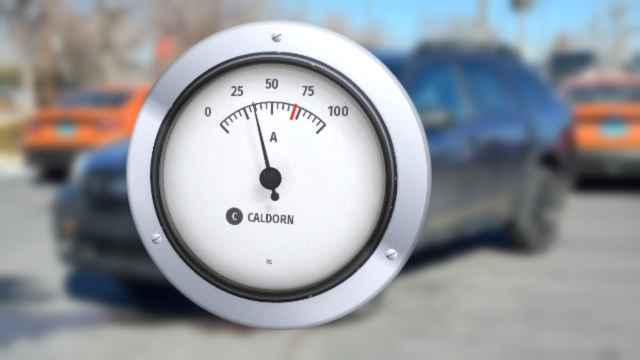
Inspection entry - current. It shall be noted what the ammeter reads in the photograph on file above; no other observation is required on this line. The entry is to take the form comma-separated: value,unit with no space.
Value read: 35,A
